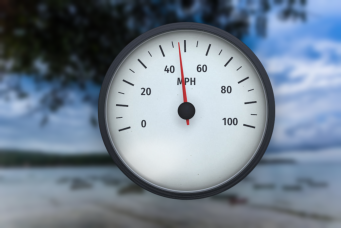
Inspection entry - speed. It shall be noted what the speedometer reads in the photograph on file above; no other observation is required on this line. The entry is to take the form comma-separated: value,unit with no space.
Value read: 47.5,mph
